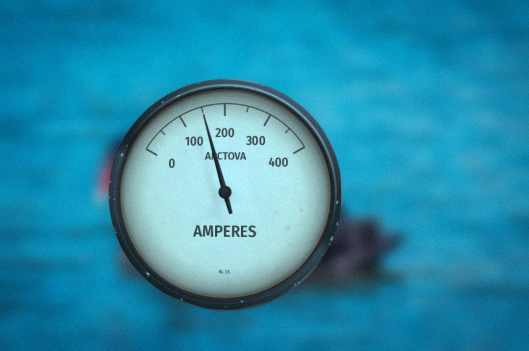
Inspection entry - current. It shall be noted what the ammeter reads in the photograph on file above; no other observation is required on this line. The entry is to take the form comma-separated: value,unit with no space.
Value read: 150,A
